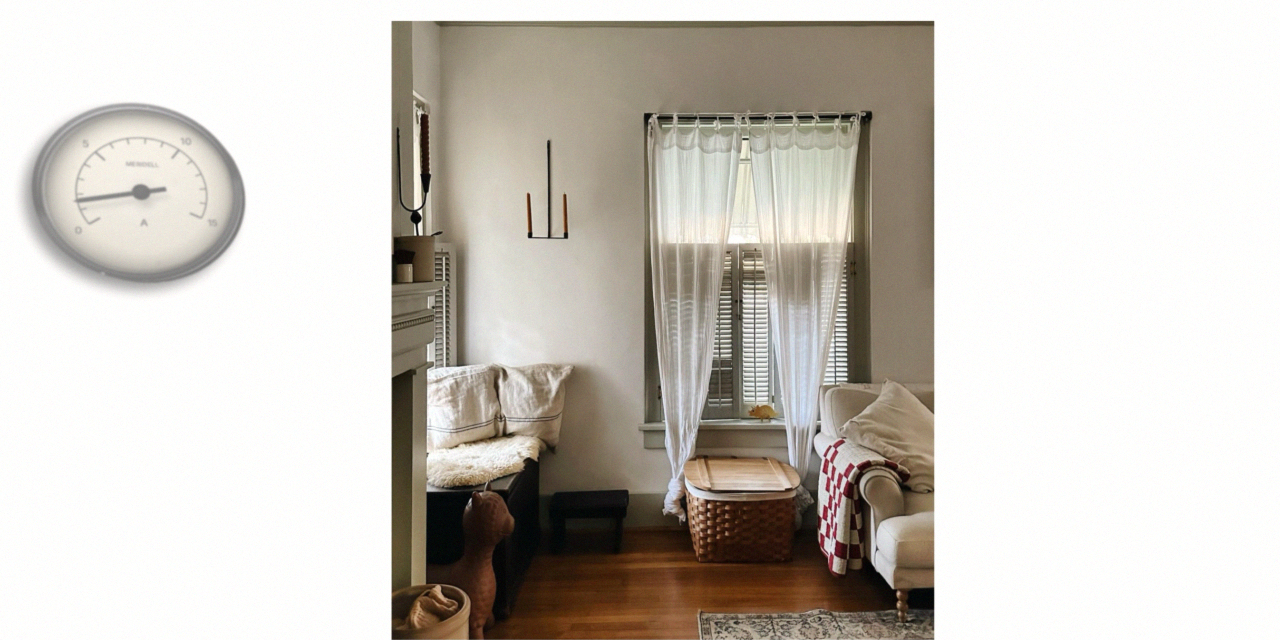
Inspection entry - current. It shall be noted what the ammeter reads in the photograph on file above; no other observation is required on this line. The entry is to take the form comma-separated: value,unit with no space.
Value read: 1.5,A
